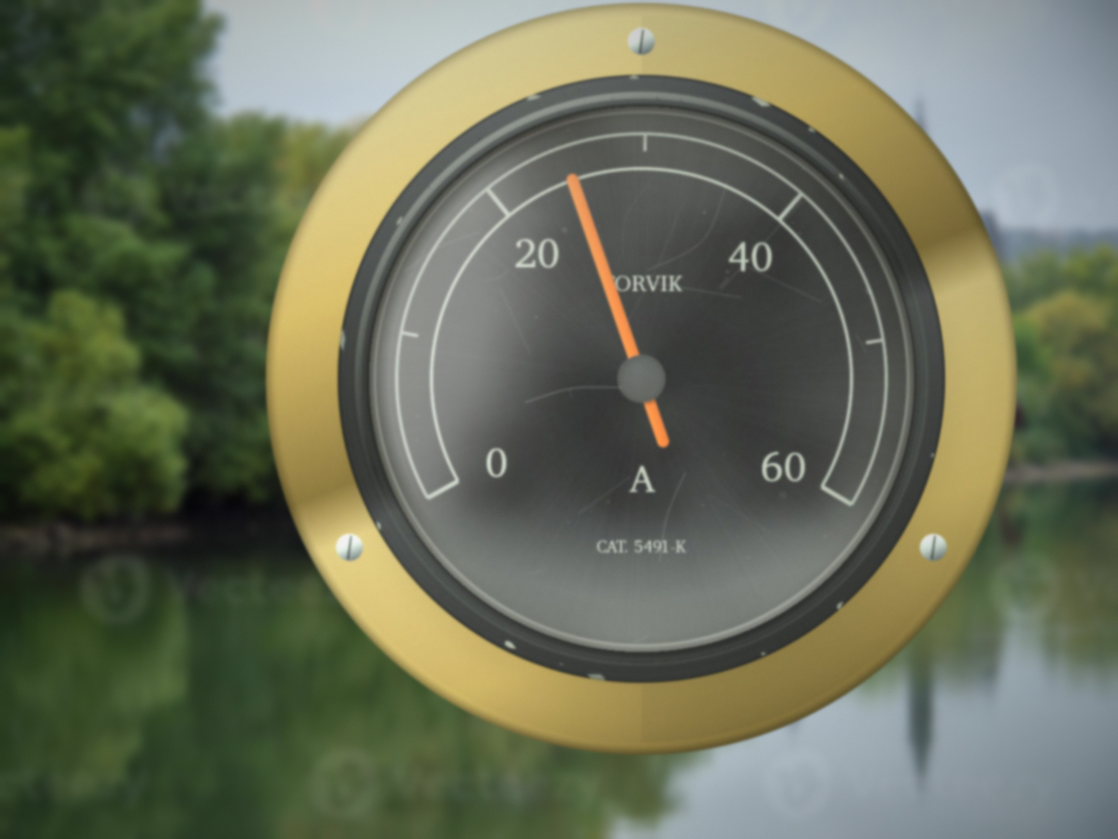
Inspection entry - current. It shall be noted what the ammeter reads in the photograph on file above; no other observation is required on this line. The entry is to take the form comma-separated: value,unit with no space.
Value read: 25,A
